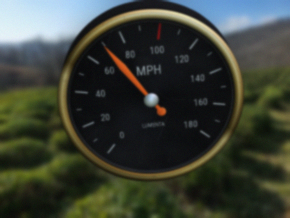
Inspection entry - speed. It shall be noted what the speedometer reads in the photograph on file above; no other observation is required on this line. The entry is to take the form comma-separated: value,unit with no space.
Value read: 70,mph
